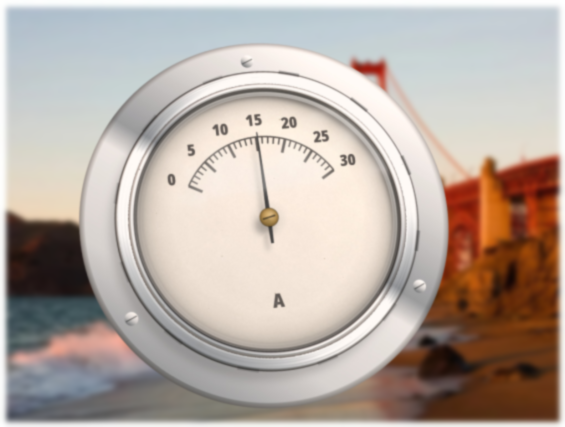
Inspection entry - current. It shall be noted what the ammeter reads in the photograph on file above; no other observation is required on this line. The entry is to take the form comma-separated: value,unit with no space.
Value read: 15,A
